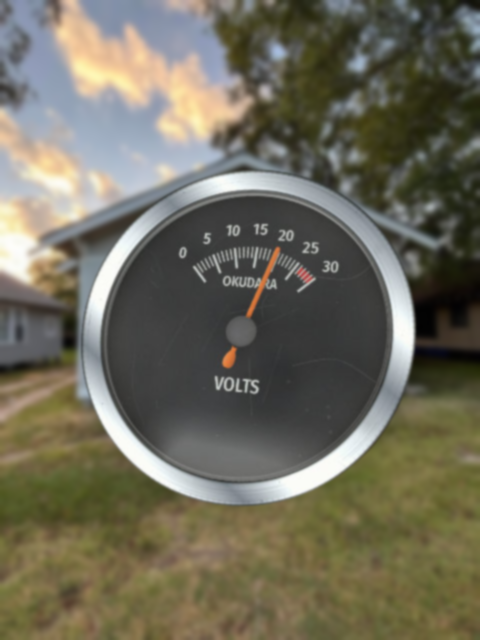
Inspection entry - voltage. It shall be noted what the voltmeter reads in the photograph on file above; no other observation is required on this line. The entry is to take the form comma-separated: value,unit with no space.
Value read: 20,V
